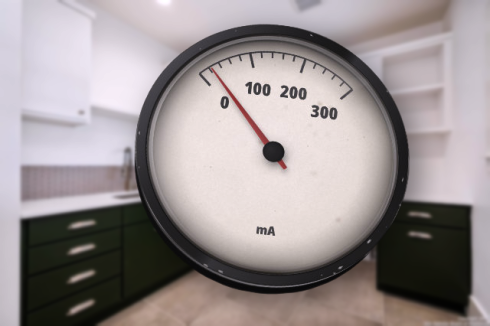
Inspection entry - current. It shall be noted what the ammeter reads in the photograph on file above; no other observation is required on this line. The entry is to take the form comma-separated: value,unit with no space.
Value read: 20,mA
